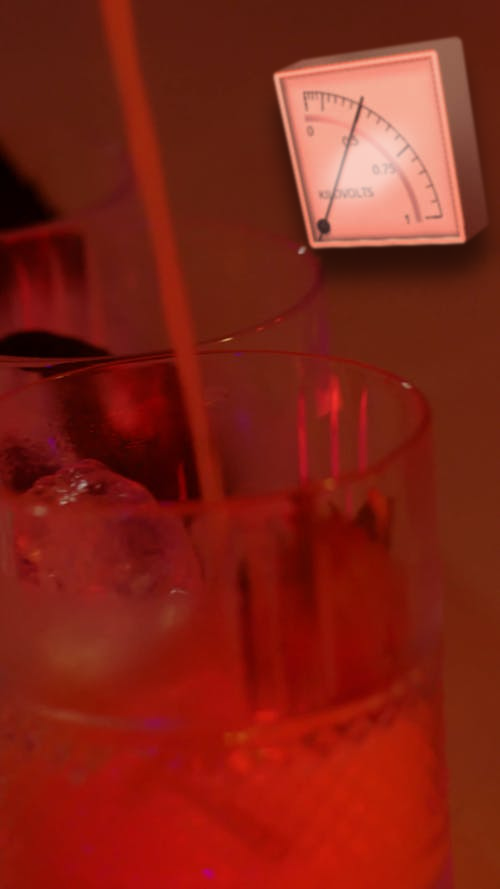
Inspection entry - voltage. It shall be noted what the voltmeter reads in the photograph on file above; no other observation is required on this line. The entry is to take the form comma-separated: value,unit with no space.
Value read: 0.5,kV
